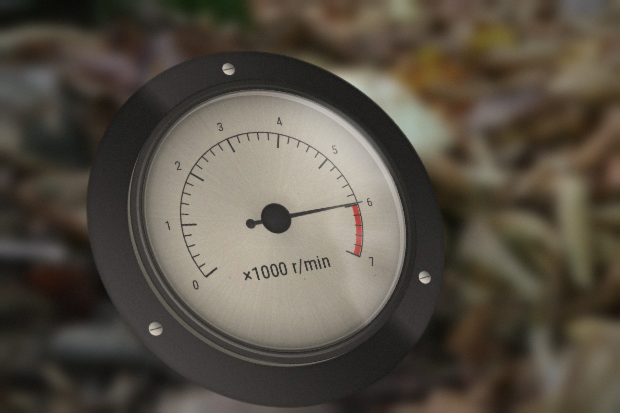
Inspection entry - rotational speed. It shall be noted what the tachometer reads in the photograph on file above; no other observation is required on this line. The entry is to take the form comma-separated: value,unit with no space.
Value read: 6000,rpm
